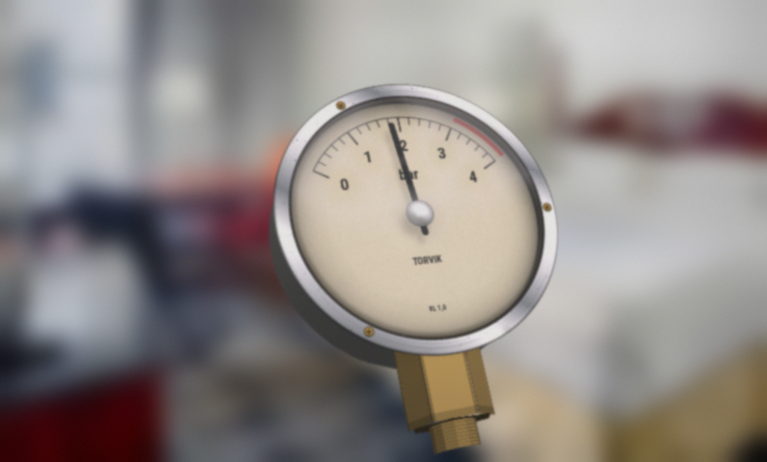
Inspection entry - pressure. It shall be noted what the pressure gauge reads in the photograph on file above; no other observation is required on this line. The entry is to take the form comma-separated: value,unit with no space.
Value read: 1.8,bar
